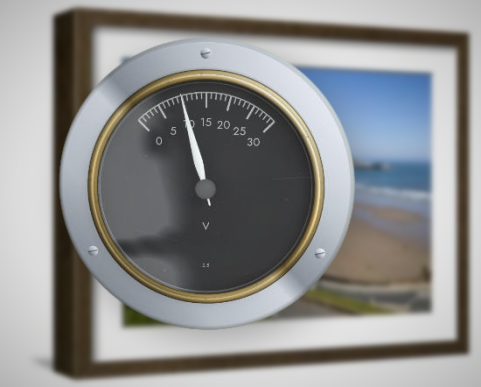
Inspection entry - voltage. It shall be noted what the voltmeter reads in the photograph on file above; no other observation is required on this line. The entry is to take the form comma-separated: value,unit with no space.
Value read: 10,V
